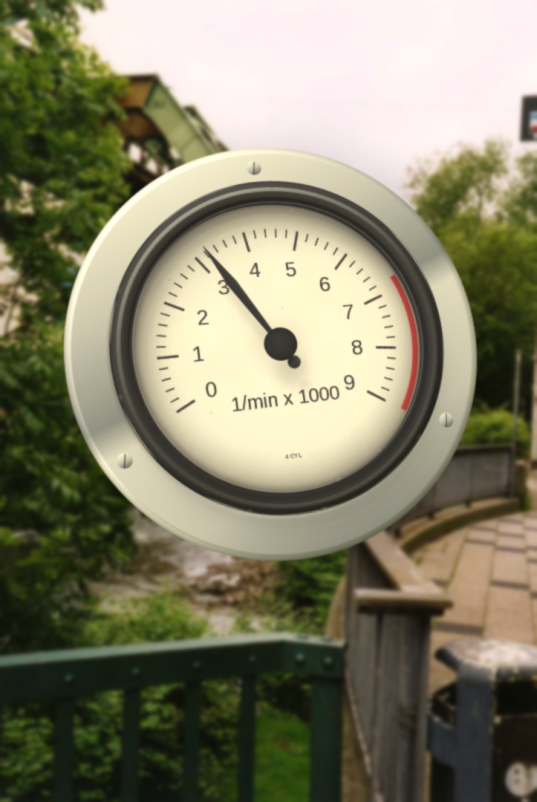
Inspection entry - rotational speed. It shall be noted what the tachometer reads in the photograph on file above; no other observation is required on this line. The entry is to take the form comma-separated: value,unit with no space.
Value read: 3200,rpm
